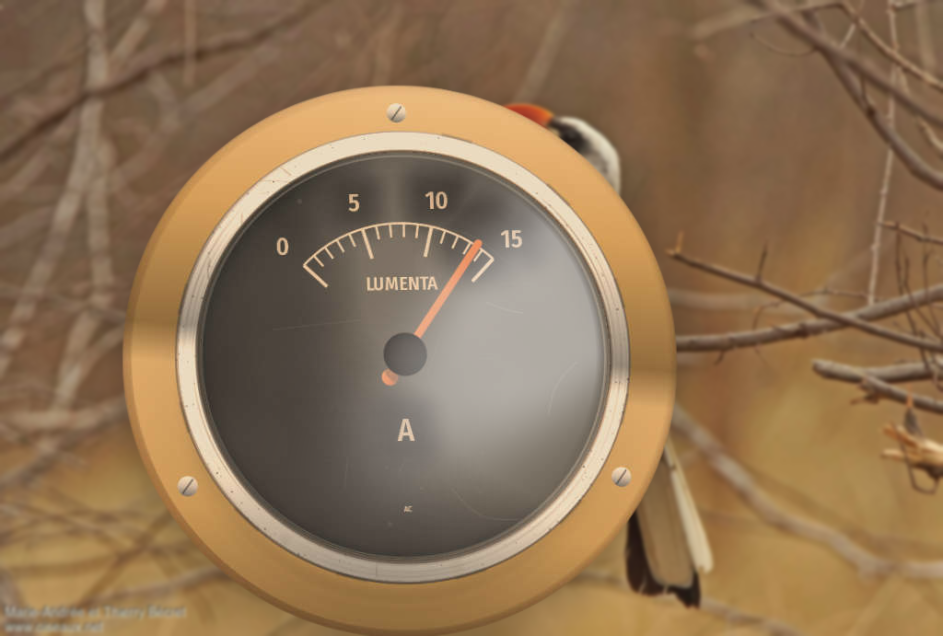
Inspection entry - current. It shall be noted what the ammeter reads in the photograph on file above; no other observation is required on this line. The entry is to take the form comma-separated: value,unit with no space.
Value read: 13.5,A
